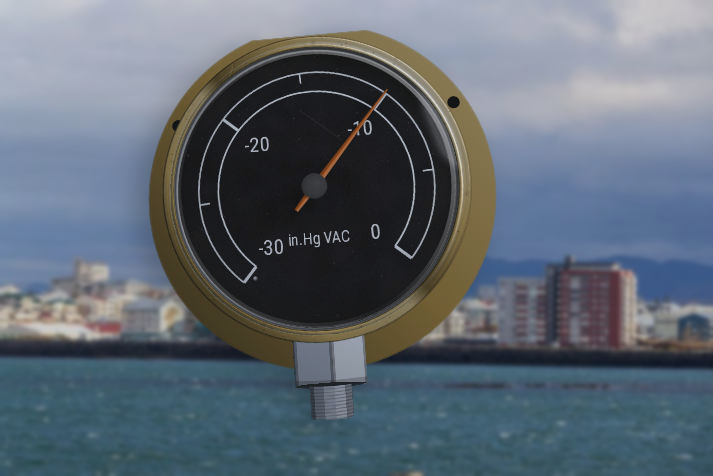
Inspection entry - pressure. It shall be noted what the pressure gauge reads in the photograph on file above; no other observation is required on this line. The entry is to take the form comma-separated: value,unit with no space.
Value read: -10,inHg
